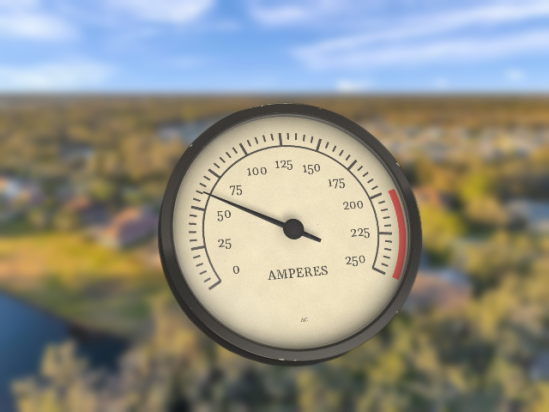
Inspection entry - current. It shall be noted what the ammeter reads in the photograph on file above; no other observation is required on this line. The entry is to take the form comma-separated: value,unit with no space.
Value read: 60,A
